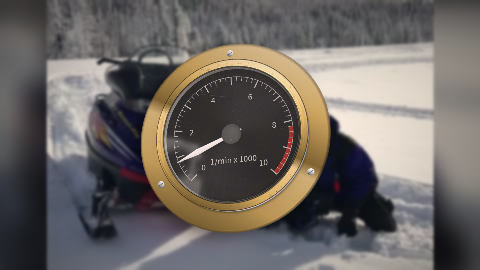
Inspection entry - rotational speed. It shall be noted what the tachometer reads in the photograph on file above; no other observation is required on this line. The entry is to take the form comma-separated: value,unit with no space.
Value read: 800,rpm
